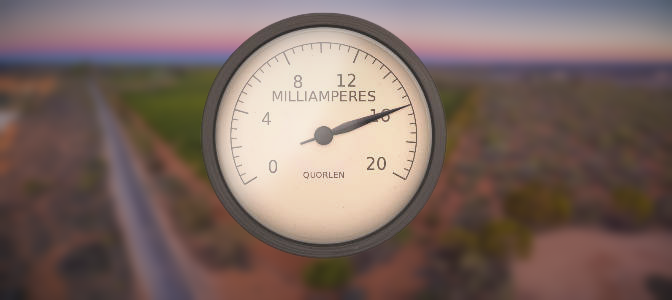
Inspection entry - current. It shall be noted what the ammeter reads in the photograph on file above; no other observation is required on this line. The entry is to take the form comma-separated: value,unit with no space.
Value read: 16,mA
